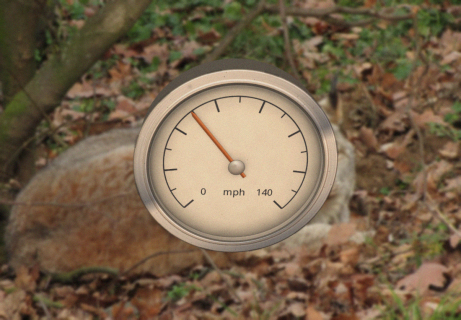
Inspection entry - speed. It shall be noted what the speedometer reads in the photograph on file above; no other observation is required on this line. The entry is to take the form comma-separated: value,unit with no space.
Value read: 50,mph
